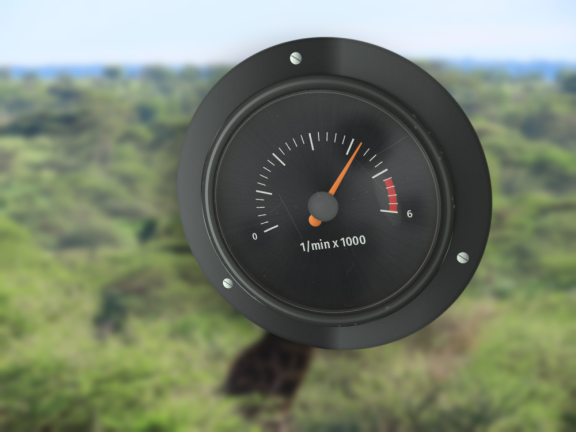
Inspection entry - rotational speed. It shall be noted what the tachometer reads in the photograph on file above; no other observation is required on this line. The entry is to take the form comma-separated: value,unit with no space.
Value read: 4200,rpm
